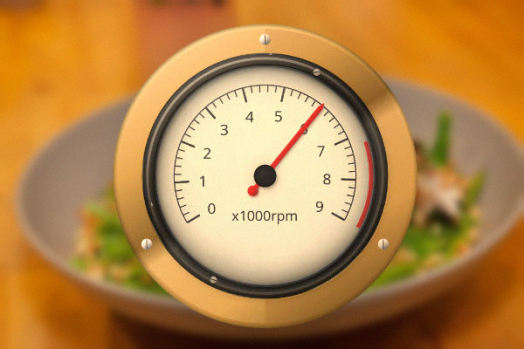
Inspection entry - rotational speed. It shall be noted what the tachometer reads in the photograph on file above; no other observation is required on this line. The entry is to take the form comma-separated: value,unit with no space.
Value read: 6000,rpm
